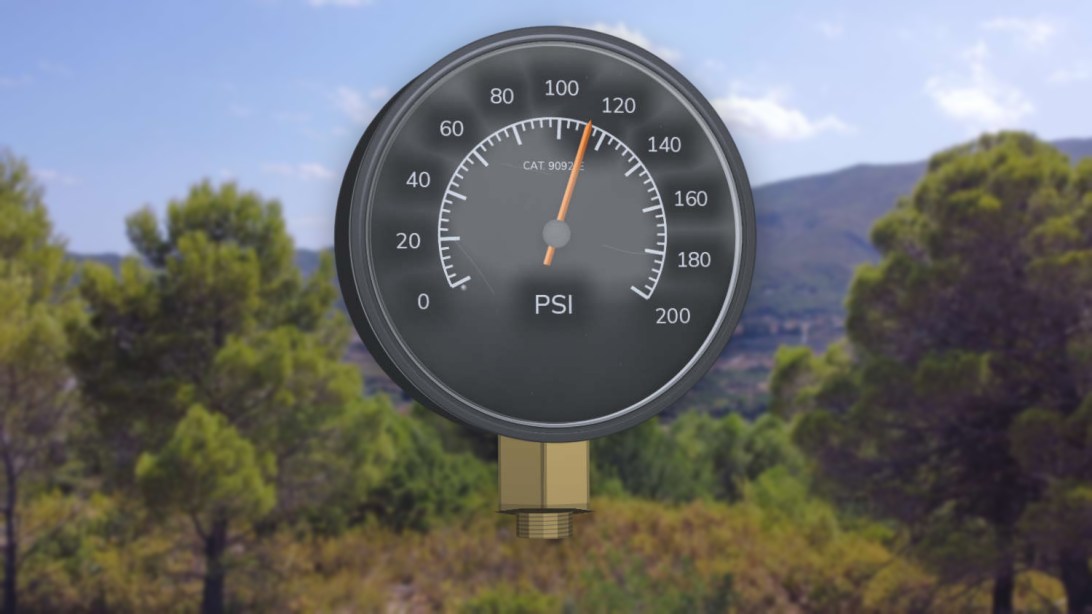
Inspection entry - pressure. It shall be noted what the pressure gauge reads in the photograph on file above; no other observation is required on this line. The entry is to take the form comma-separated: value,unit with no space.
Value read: 112,psi
